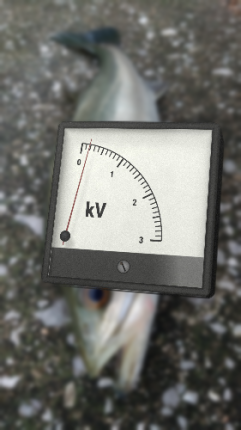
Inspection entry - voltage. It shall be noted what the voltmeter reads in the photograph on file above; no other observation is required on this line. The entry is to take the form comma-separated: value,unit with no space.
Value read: 0.2,kV
